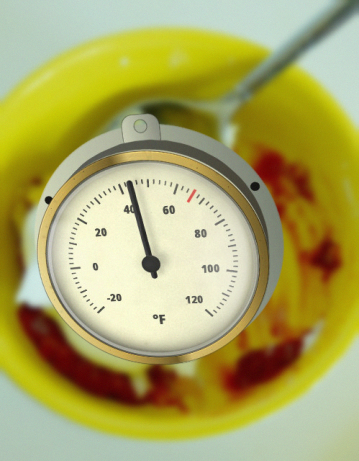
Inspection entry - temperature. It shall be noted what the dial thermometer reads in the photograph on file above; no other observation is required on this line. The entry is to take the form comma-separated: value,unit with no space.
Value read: 44,°F
